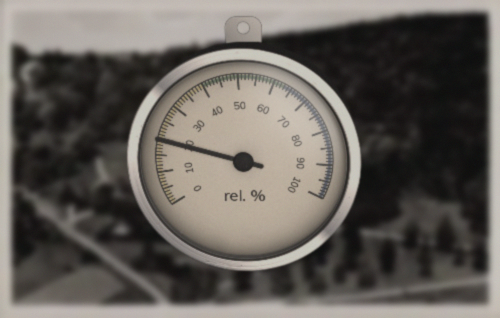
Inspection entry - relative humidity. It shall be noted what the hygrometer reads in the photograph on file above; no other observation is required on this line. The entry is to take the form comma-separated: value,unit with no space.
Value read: 20,%
